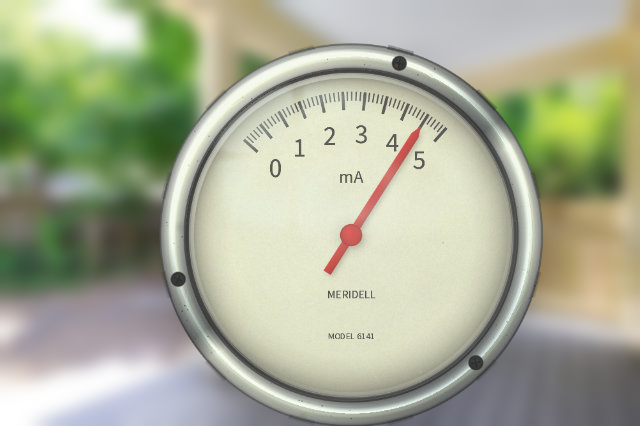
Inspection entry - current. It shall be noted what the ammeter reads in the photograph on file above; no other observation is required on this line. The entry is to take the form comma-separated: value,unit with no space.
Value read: 4.5,mA
